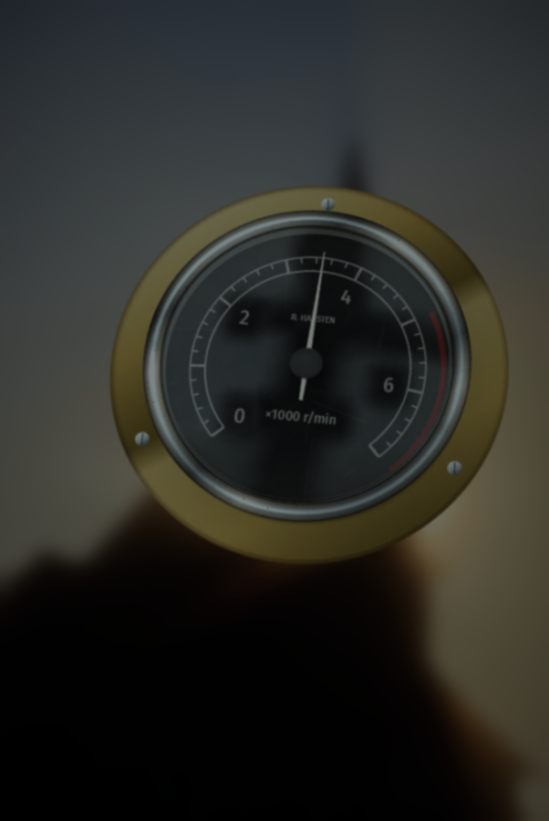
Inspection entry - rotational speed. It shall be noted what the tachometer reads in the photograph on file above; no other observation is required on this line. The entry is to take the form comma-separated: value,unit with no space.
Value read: 3500,rpm
